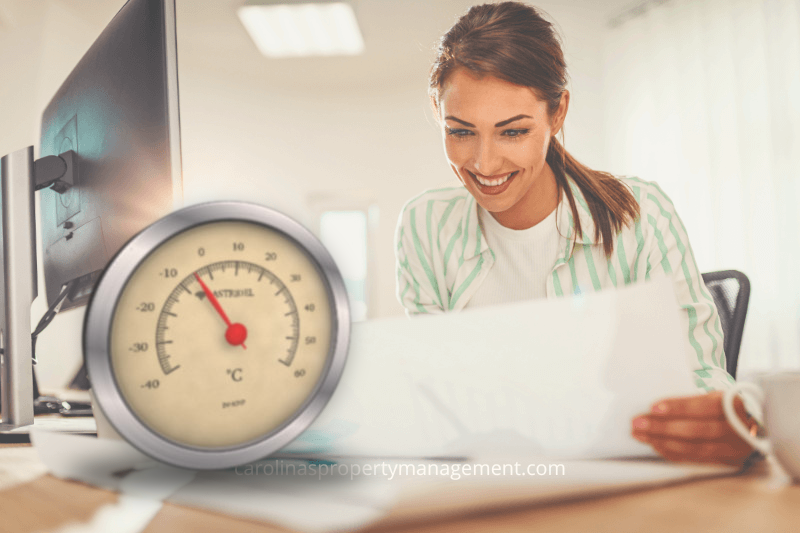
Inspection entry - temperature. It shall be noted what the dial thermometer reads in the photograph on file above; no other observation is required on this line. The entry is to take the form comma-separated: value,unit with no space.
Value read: -5,°C
